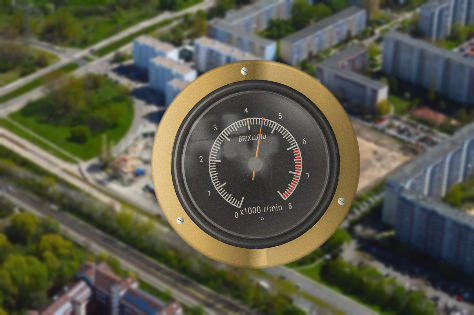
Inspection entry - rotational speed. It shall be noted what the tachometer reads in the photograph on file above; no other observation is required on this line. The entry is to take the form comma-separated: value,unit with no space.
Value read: 4500,rpm
